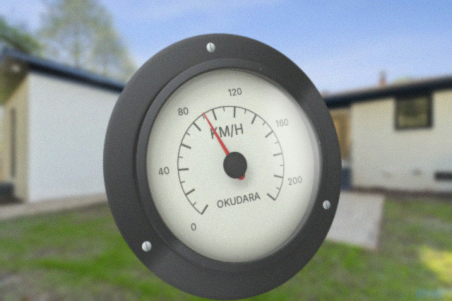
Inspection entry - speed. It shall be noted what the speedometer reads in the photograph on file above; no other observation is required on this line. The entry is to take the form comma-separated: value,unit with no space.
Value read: 90,km/h
